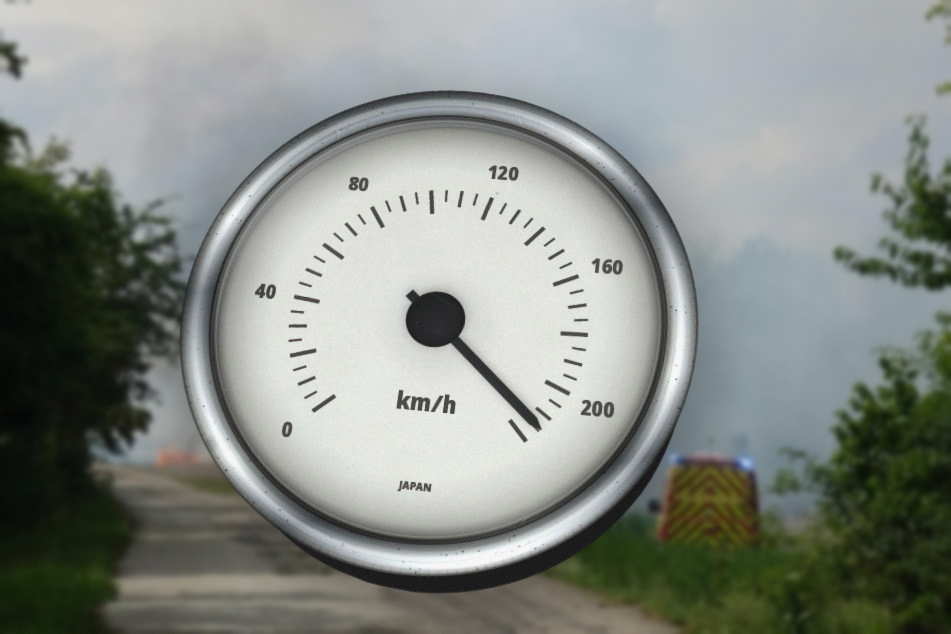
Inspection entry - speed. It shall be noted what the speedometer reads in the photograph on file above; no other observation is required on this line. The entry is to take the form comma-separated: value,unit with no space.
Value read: 215,km/h
